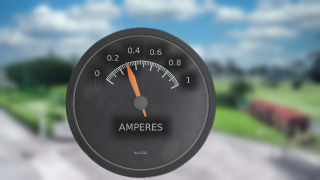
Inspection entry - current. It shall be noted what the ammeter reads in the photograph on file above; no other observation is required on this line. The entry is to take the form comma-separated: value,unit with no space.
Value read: 0.3,A
